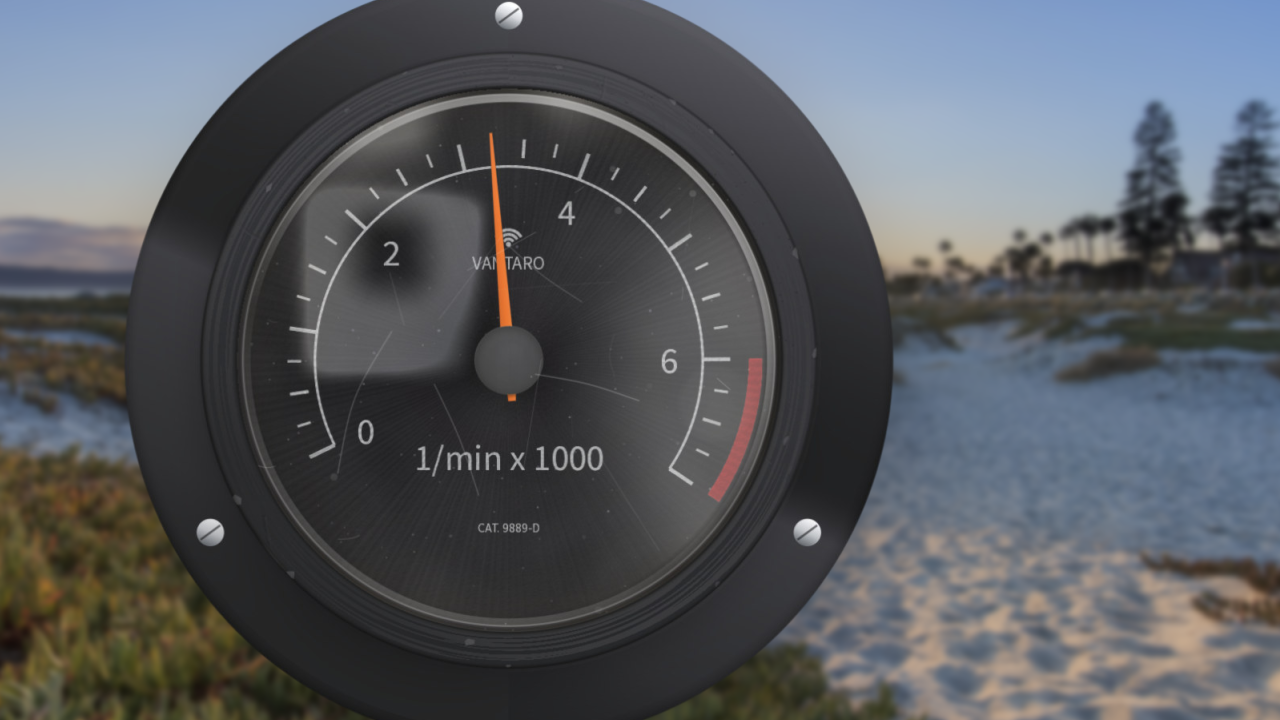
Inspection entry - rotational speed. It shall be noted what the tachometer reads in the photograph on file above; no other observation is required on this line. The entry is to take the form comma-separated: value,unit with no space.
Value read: 3250,rpm
